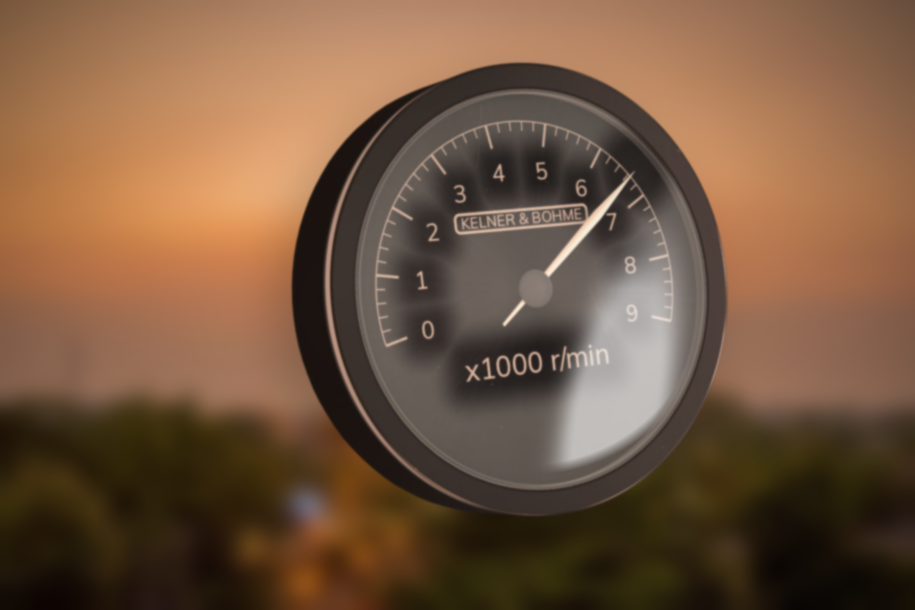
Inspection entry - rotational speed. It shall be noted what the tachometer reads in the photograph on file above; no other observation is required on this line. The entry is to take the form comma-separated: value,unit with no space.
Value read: 6600,rpm
